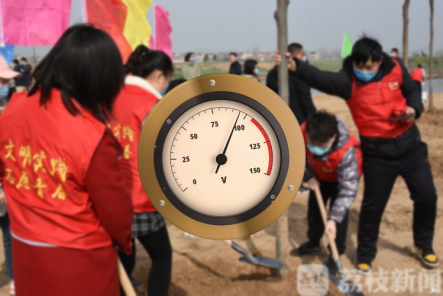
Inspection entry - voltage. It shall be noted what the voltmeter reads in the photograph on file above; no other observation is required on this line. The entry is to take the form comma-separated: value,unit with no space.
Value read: 95,V
